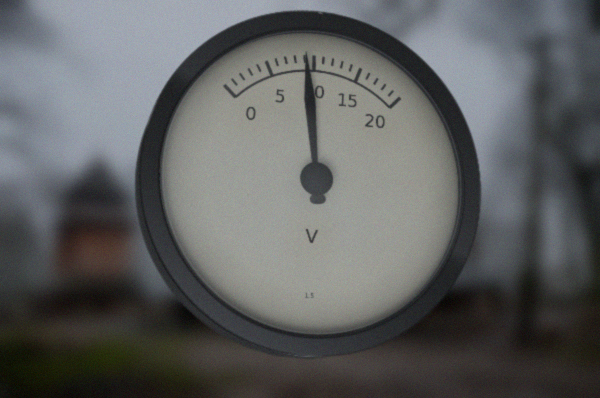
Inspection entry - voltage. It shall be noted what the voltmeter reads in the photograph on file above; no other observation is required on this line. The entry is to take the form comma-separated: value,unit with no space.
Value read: 9,V
